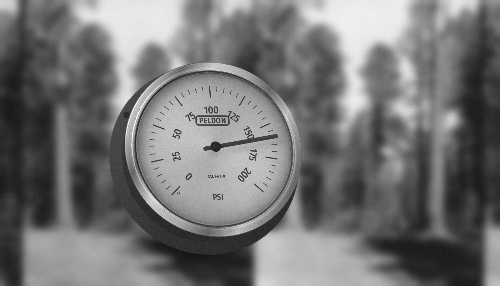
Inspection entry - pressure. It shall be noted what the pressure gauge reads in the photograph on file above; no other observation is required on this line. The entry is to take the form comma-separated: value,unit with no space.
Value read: 160,psi
